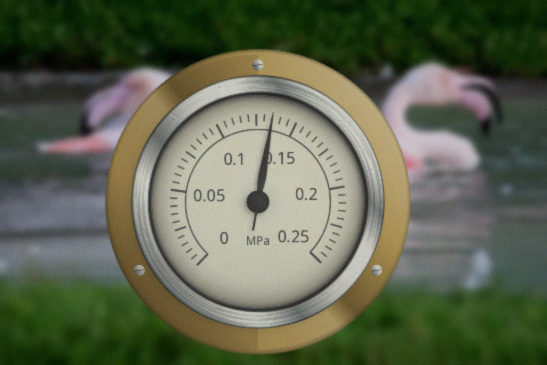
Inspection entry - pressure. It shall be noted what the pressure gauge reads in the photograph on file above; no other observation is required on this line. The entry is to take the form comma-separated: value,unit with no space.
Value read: 0.135,MPa
